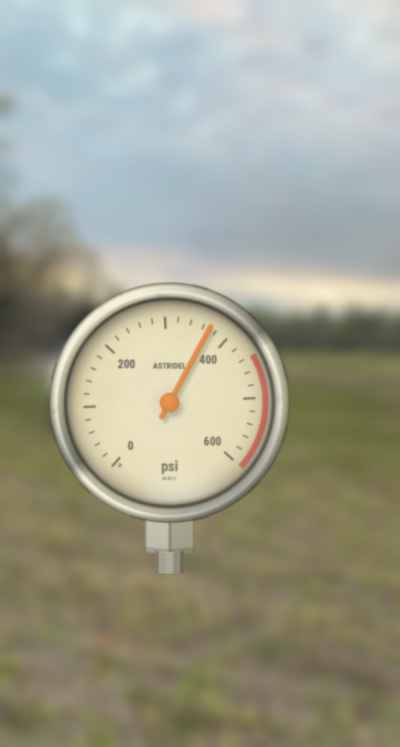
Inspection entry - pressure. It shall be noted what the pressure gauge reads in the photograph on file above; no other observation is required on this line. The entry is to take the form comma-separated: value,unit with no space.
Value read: 370,psi
